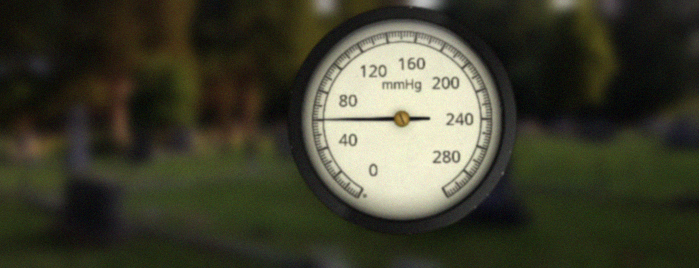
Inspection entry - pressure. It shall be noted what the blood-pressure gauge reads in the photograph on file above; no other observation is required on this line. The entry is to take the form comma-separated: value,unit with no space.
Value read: 60,mmHg
